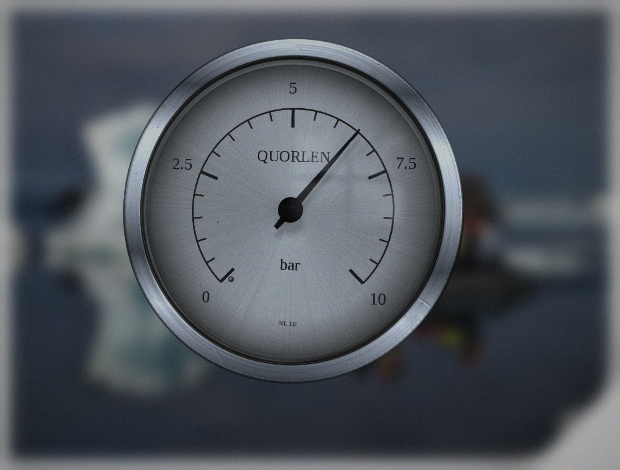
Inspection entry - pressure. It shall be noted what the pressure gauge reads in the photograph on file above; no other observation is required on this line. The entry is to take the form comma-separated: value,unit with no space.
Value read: 6.5,bar
